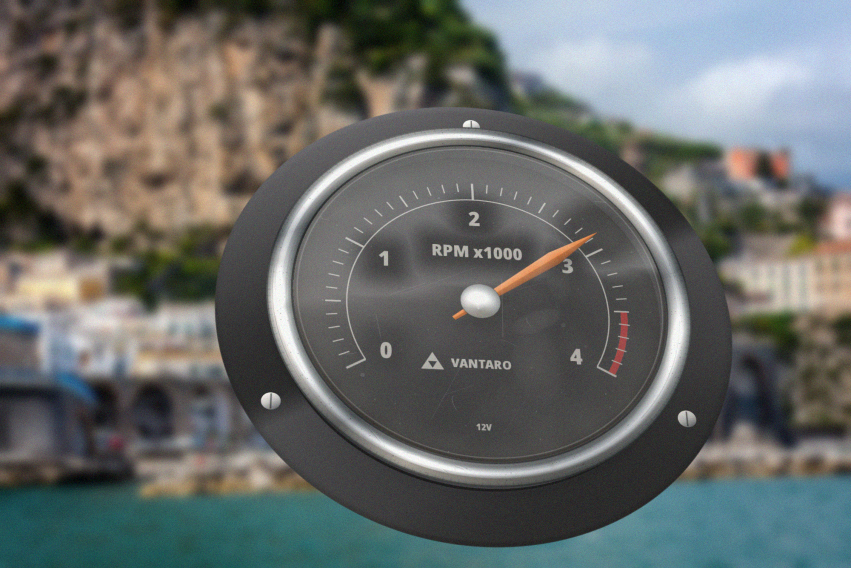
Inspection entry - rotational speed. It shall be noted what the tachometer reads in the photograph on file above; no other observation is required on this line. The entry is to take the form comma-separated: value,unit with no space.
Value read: 2900,rpm
